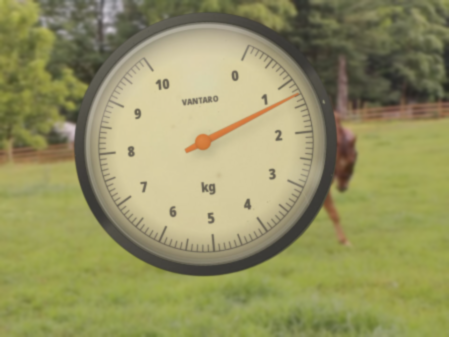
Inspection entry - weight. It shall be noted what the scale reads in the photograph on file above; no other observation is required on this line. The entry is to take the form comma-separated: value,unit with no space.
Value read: 1.3,kg
